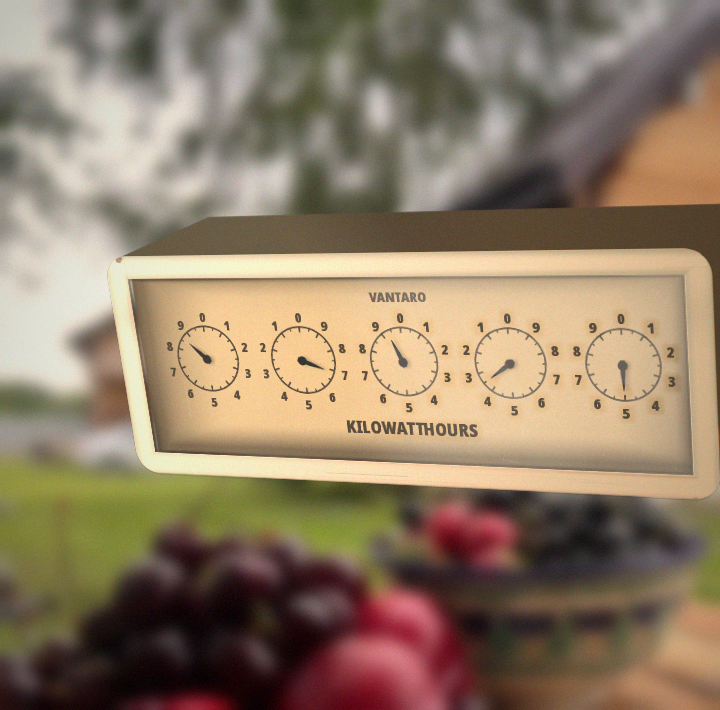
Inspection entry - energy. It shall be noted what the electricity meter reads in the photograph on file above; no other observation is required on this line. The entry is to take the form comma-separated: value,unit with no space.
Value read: 86935,kWh
